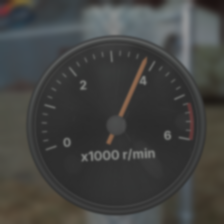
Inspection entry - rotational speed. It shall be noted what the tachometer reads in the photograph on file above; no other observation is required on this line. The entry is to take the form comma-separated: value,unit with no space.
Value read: 3800,rpm
